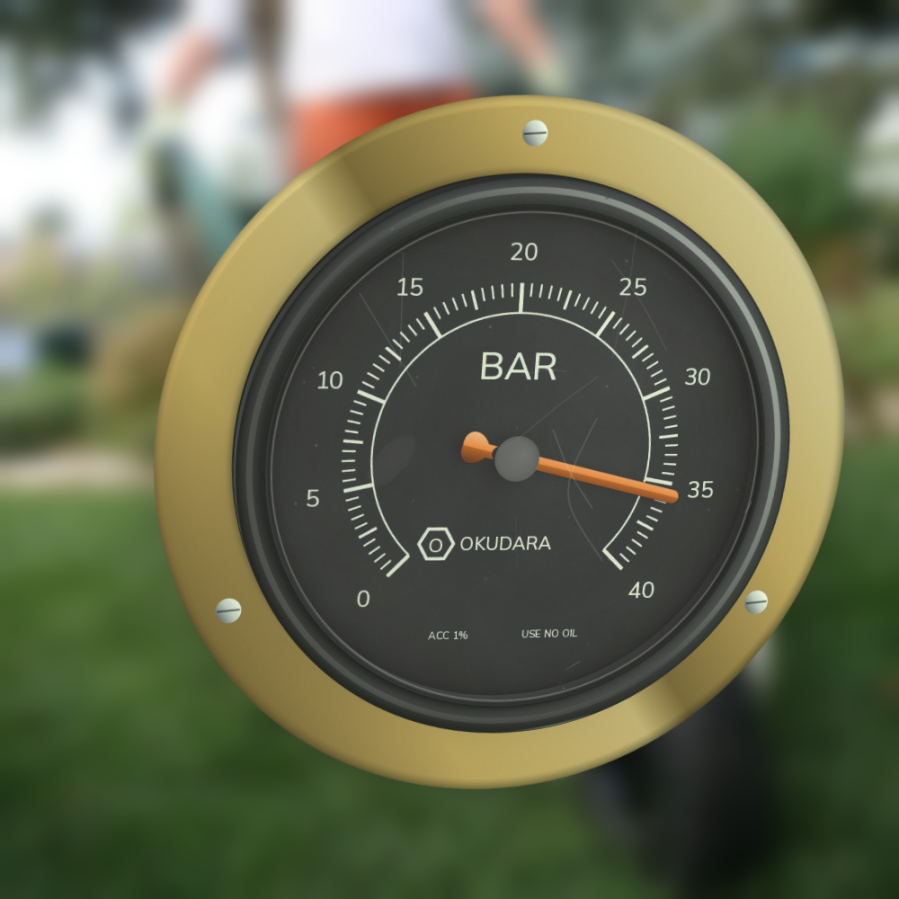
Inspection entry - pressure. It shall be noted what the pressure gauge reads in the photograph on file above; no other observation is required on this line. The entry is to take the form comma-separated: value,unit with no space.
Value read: 35.5,bar
